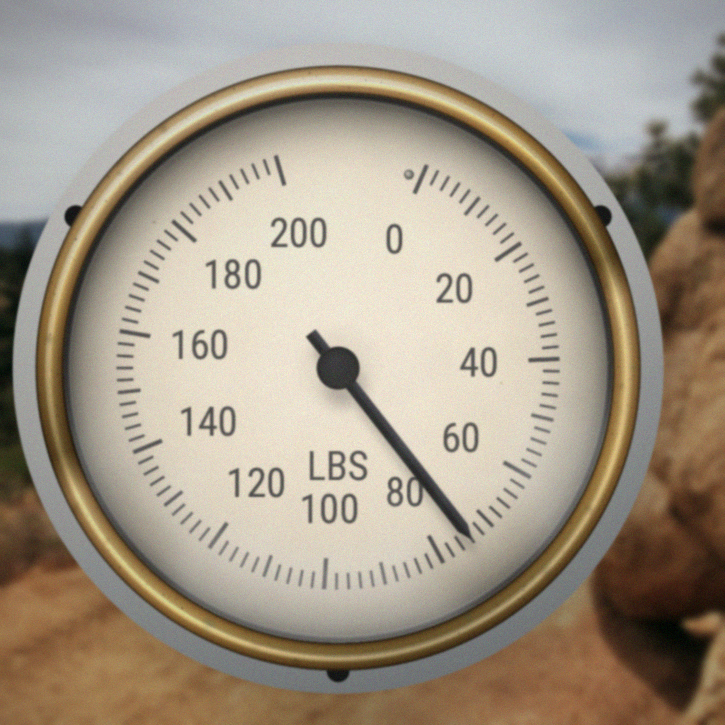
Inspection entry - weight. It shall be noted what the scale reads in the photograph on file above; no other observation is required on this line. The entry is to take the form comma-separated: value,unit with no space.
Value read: 74,lb
